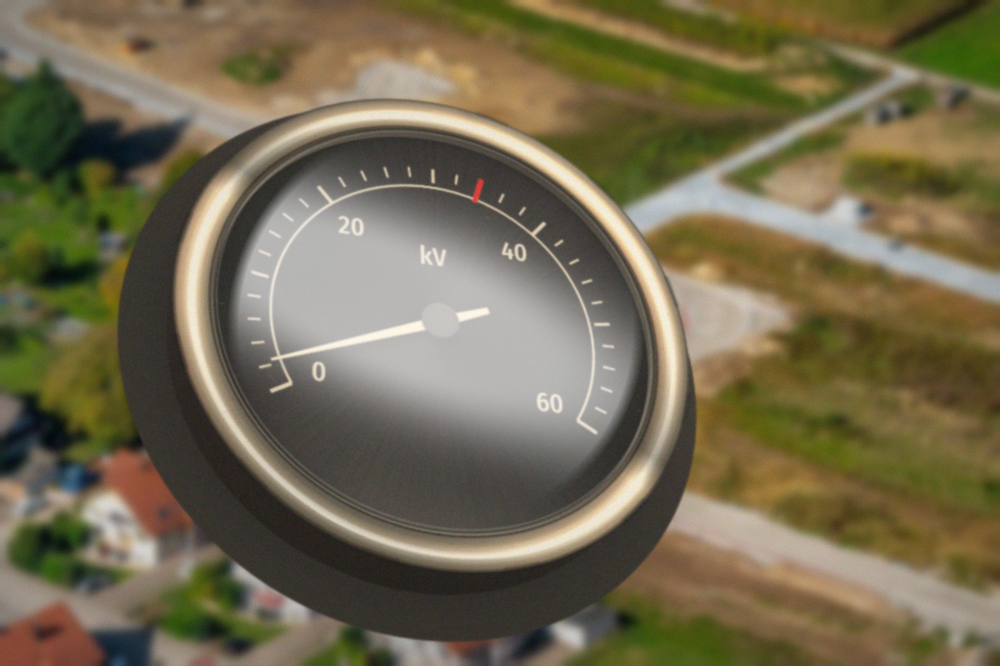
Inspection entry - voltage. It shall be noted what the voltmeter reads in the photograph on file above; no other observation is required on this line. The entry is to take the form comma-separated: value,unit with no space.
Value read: 2,kV
